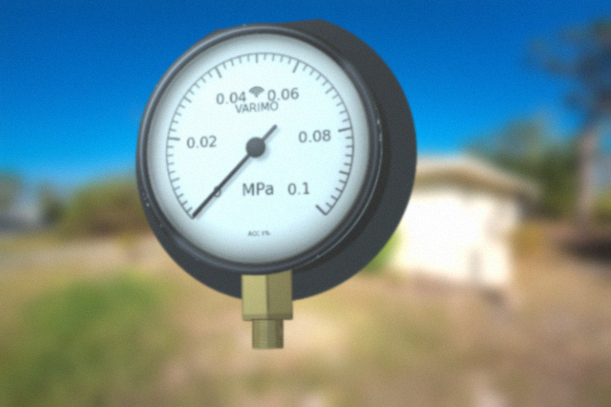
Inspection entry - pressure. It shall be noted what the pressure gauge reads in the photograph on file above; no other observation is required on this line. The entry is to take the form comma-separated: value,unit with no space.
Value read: 0,MPa
